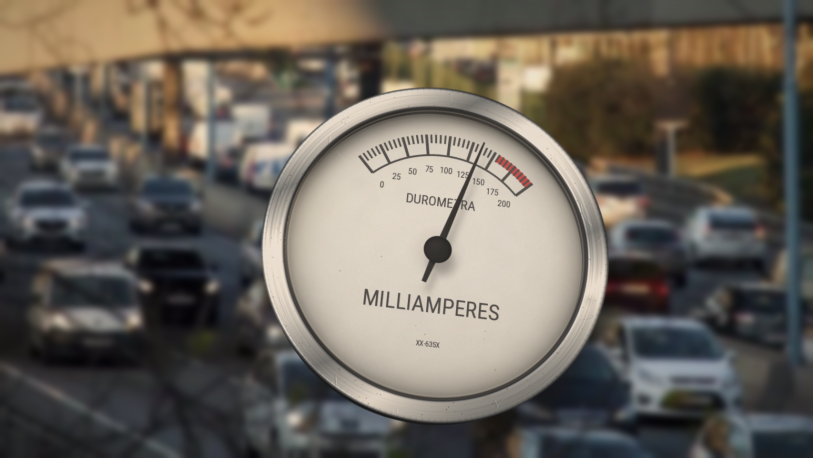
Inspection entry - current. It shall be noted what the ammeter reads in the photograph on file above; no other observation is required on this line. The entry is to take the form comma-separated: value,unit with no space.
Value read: 135,mA
